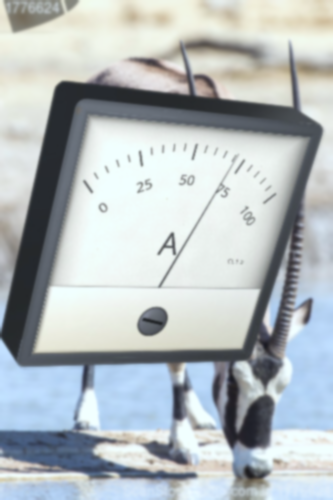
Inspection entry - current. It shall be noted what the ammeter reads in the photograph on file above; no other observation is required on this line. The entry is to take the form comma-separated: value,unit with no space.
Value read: 70,A
